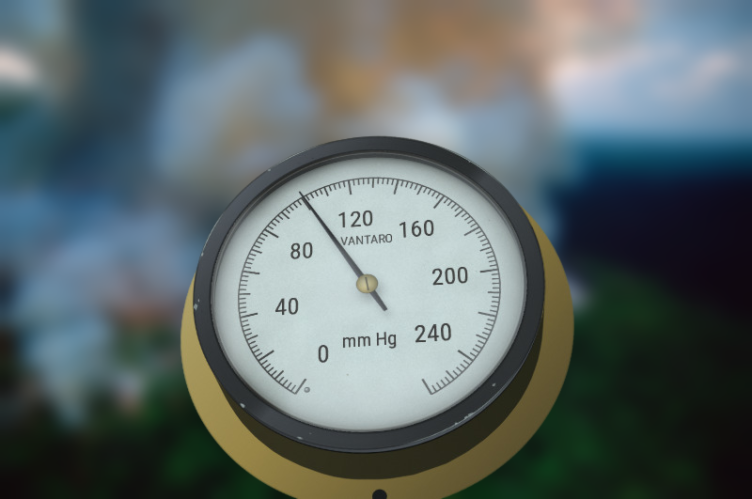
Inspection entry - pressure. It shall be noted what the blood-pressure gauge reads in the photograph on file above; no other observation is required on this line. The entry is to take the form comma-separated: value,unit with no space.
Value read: 100,mmHg
